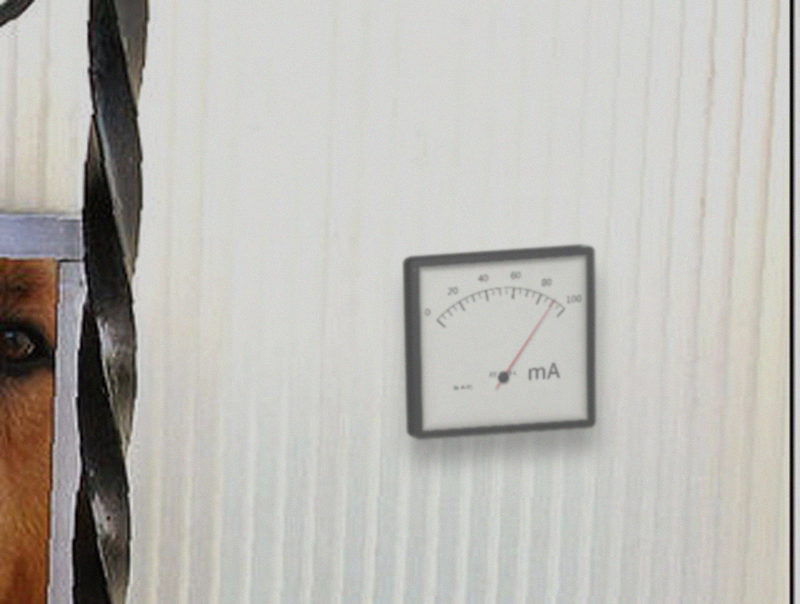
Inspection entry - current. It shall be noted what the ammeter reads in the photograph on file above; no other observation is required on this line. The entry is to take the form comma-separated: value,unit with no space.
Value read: 90,mA
